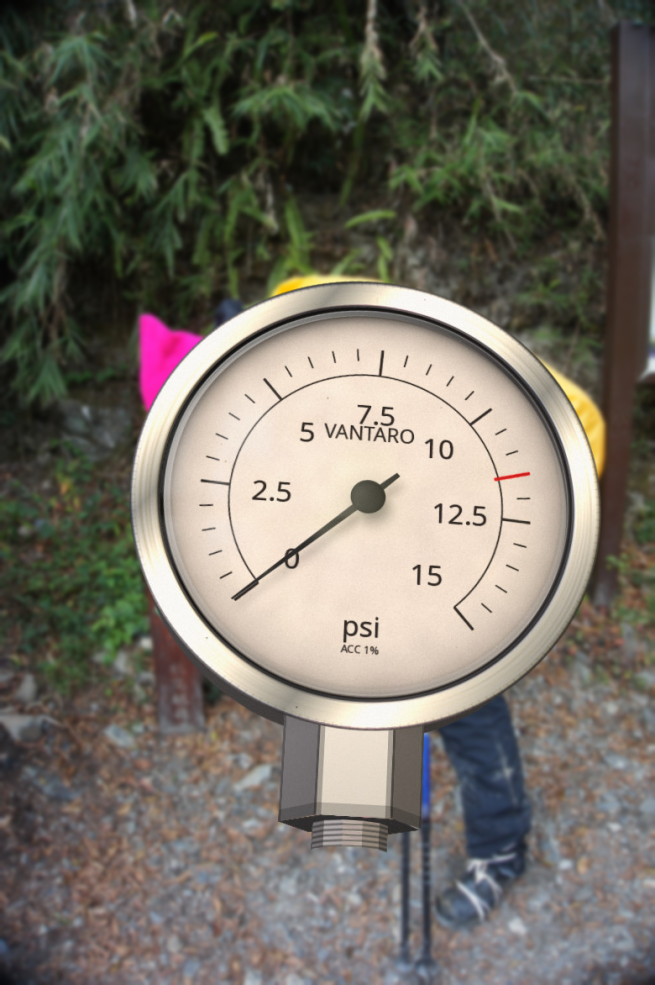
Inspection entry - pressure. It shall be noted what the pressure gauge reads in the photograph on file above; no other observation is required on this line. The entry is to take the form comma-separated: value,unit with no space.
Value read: 0,psi
